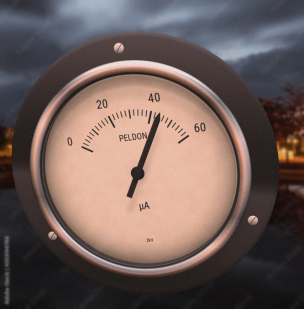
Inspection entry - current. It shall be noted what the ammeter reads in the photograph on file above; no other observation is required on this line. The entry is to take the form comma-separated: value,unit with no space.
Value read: 44,µA
